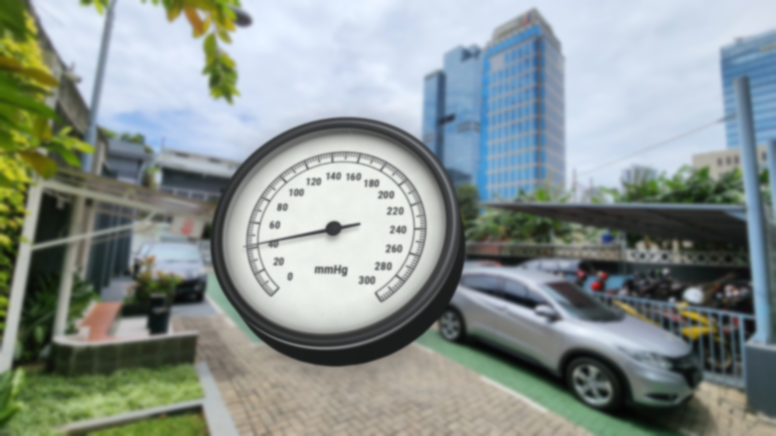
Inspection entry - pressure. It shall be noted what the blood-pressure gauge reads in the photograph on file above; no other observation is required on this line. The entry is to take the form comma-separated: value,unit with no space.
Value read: 40,mmHg
